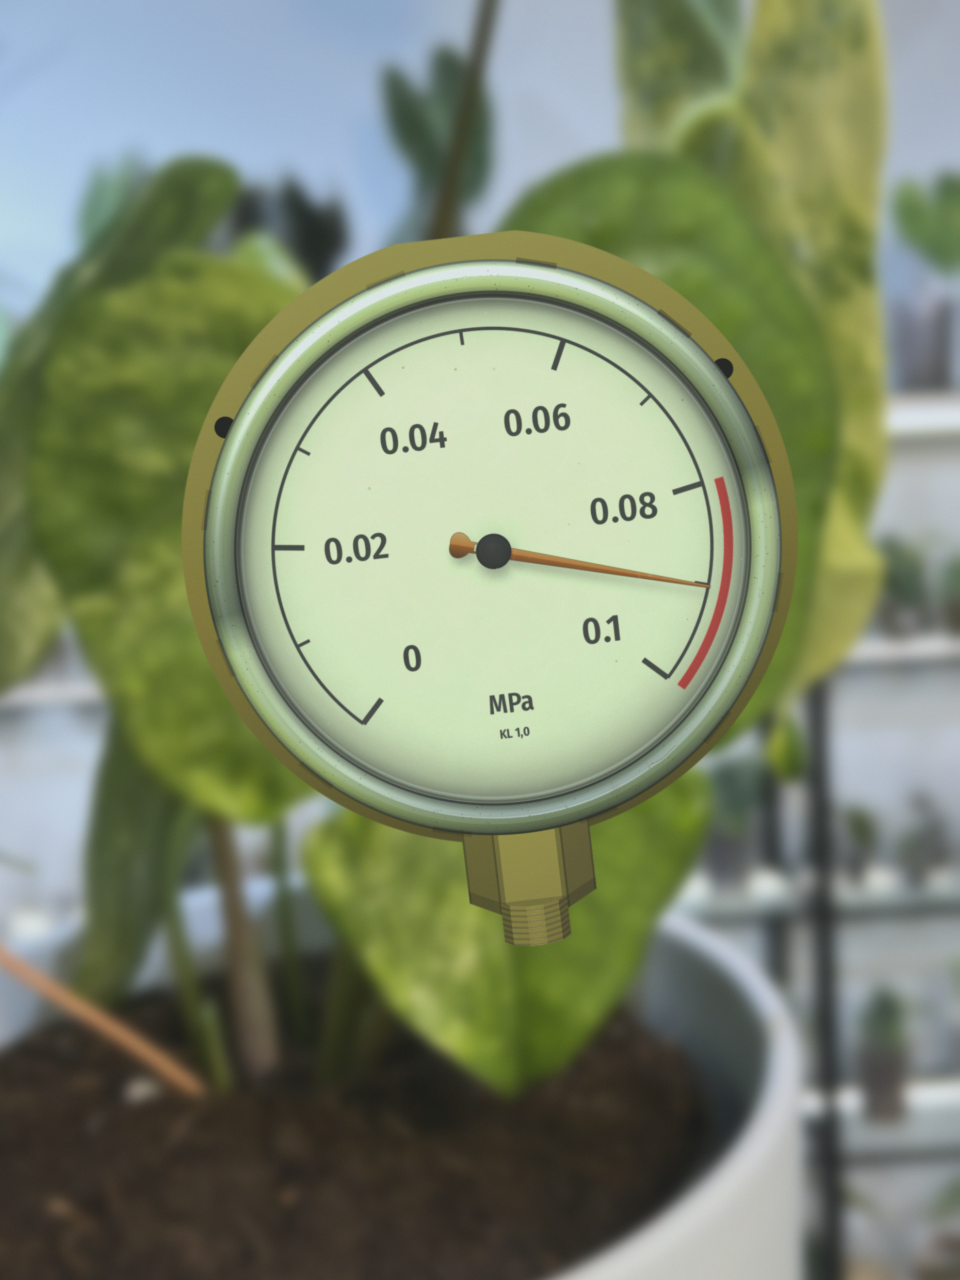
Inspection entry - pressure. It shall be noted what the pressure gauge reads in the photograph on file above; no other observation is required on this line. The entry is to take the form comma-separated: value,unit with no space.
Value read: 0.09,MPa
